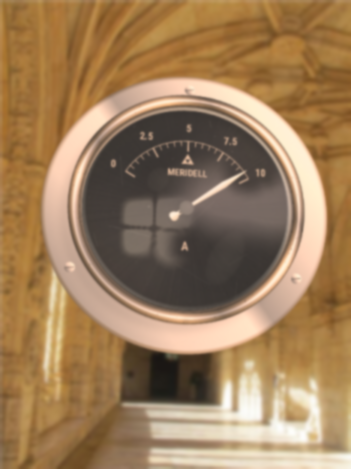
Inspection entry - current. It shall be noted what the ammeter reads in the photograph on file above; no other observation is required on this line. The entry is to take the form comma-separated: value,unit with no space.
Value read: 9.5,A
